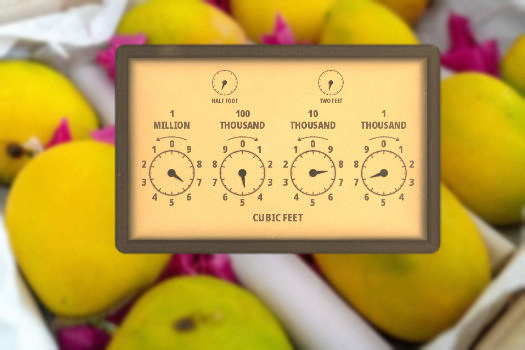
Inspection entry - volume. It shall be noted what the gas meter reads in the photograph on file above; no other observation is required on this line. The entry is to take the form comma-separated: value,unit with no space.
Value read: 647700,ft³
